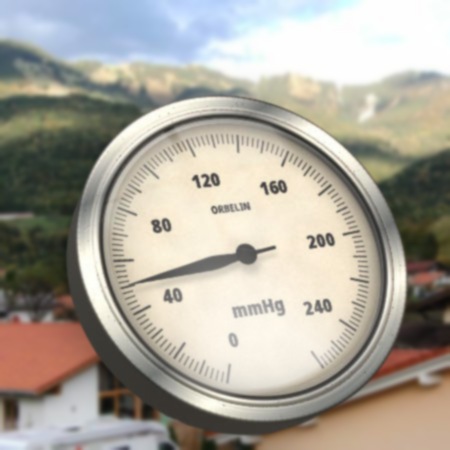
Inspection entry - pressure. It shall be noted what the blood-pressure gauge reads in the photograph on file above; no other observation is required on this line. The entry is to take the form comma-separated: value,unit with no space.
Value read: 50,mmHg
